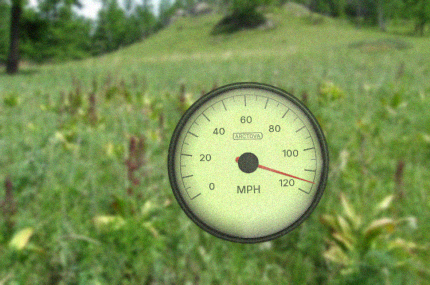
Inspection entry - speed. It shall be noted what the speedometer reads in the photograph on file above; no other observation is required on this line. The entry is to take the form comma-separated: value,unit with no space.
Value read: 115,mph
